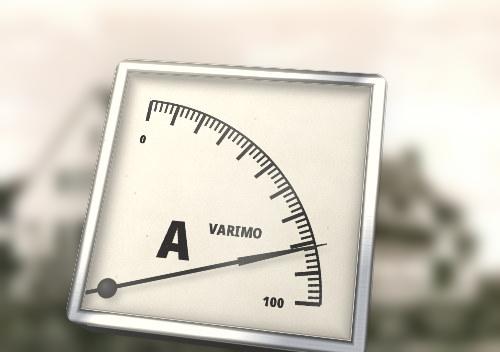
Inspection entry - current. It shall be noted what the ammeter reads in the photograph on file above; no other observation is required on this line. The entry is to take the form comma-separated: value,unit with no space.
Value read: 82,A
